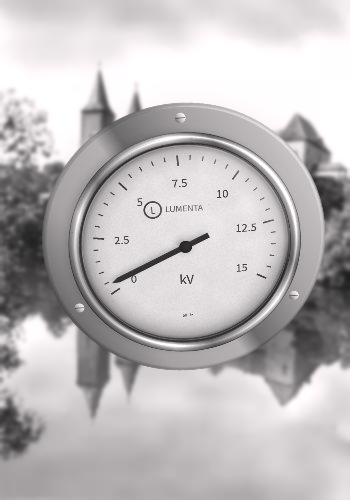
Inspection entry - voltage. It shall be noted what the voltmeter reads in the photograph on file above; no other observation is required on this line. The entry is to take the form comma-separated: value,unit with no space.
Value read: 0.5,kV
